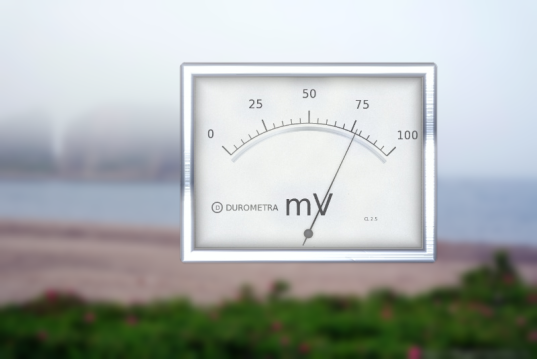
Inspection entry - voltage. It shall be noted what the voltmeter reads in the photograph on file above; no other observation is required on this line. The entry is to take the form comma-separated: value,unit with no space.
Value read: 77.5,mV
